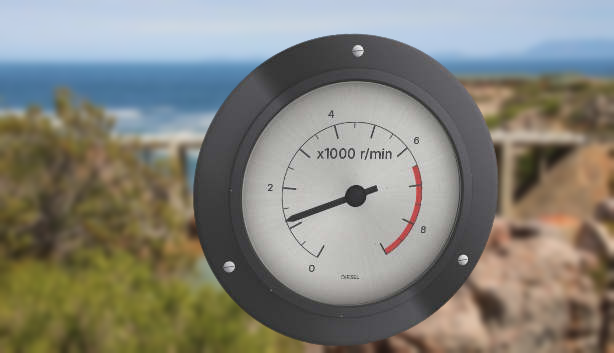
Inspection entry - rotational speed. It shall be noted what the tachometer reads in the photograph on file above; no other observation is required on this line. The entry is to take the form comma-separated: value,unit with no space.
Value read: 1250,rpm
